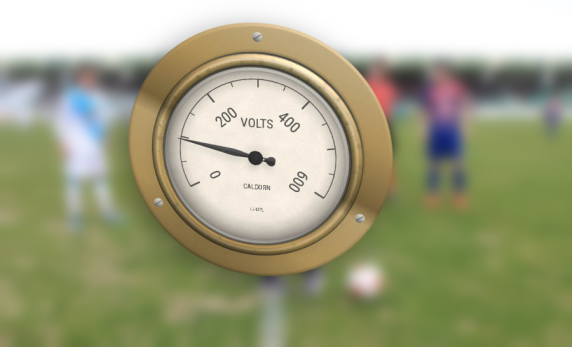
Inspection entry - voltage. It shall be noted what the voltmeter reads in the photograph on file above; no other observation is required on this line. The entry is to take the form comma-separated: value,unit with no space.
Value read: 100,V
